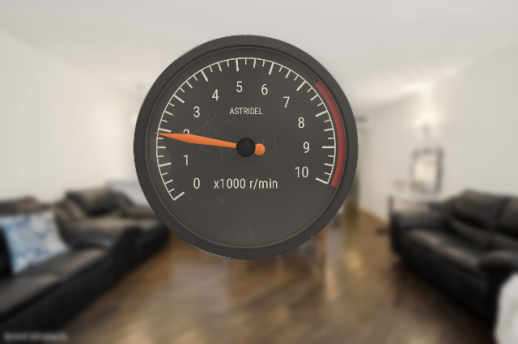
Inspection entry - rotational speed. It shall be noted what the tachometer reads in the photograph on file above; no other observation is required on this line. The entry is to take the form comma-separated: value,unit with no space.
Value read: 1875,rpm
